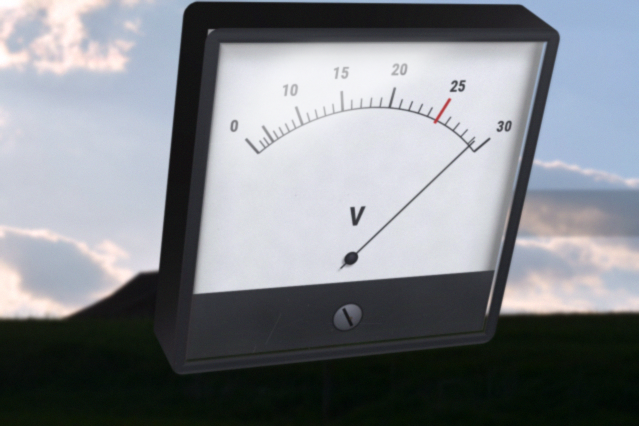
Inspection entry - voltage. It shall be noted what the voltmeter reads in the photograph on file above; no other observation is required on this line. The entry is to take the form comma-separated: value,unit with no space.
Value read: 29,V
